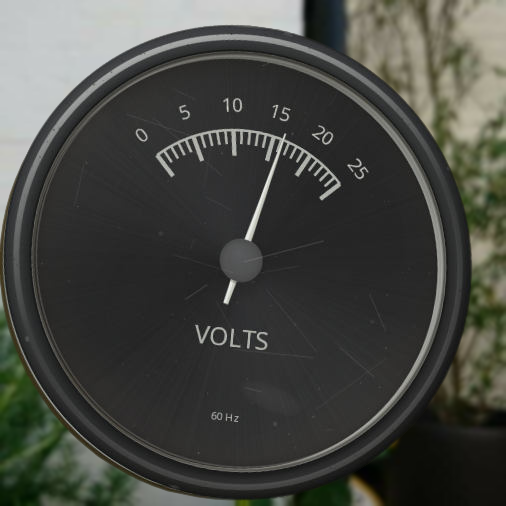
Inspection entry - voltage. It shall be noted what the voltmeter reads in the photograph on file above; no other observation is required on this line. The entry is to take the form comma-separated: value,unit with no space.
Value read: 16,V
